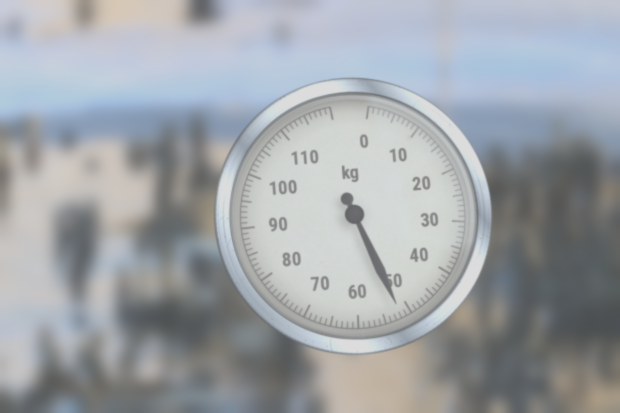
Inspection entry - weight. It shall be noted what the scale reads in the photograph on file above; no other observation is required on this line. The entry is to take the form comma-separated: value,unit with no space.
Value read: 52,kg
